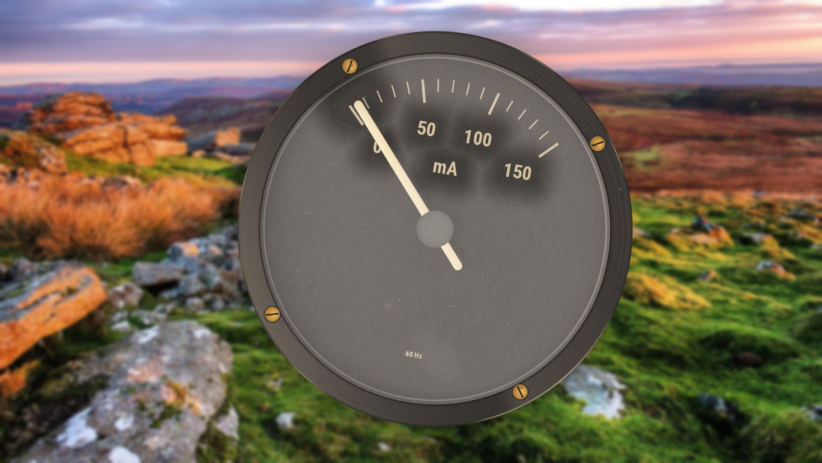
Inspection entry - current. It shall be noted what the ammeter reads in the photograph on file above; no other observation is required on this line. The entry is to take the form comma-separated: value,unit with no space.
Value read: 5,mA
